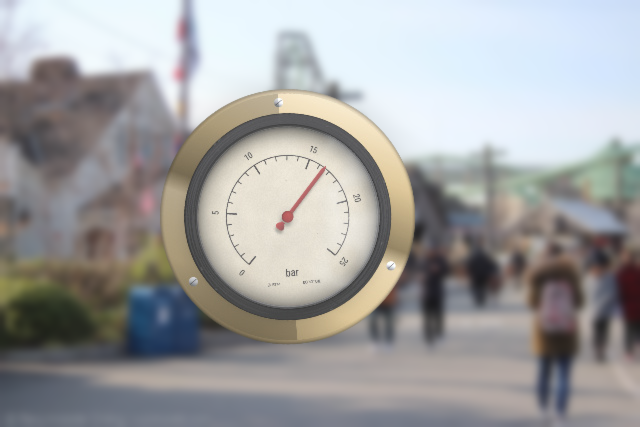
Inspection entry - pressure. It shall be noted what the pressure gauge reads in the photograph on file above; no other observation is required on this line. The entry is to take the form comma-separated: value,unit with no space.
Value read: 16.5,bar
